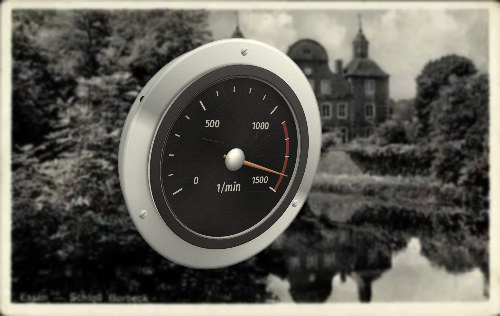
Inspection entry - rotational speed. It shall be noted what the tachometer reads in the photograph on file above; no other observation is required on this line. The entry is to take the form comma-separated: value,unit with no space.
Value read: 1400,rpm
